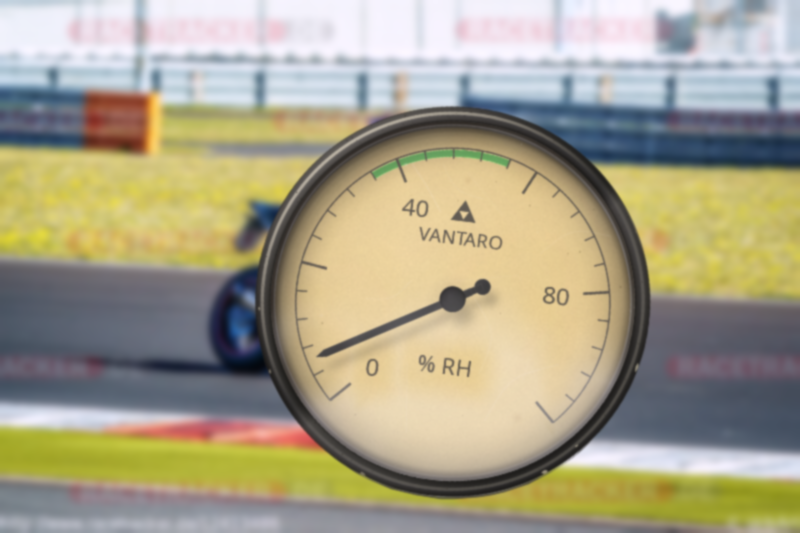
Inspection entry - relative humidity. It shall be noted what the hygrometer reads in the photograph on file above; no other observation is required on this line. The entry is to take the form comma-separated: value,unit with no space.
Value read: 6,%
